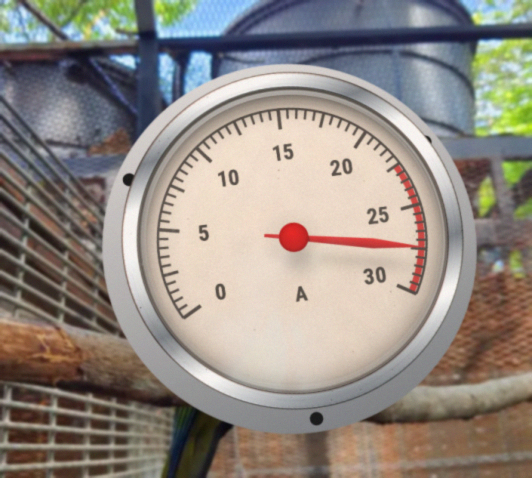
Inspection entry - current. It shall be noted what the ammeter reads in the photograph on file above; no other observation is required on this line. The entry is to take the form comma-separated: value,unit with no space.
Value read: 27.5,A
